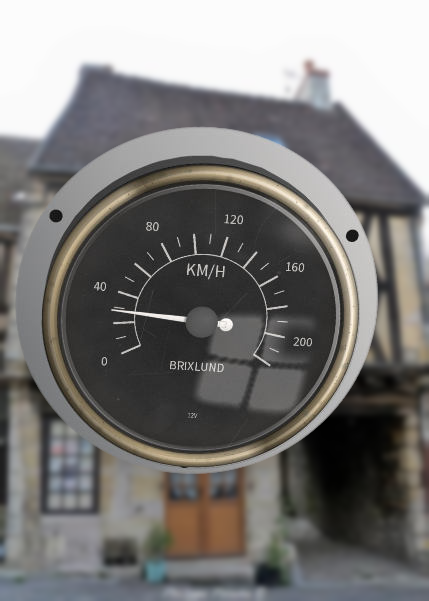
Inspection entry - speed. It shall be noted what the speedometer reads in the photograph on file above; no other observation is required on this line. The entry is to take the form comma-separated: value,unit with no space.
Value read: 30,km/h
